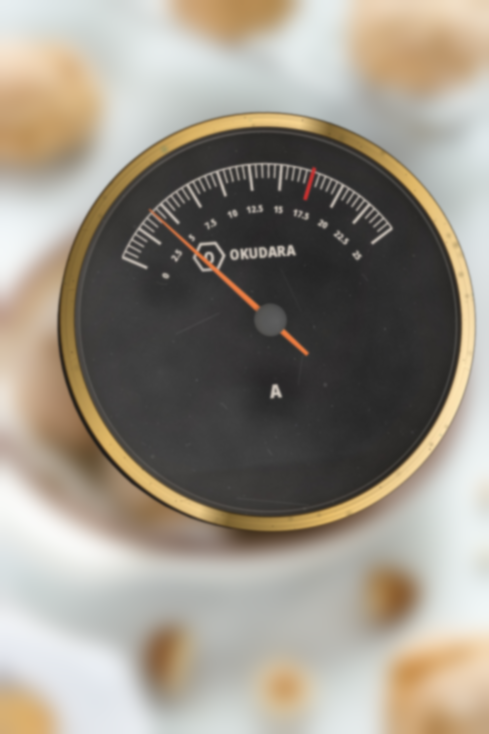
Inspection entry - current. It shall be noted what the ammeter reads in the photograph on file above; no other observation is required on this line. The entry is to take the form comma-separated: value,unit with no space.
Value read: 4,A
